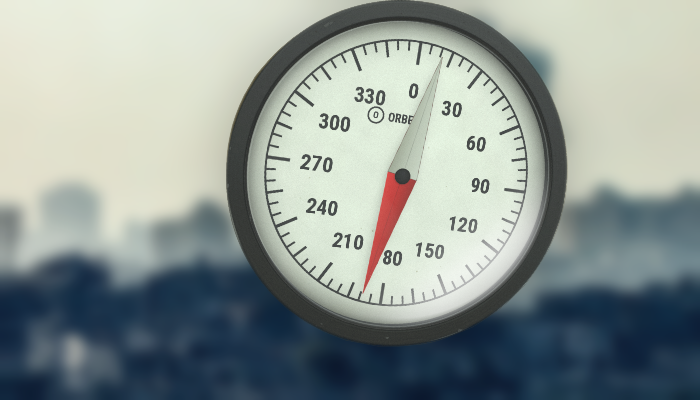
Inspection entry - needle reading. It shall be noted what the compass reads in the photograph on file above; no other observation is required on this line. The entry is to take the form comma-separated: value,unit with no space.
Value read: 190,°
